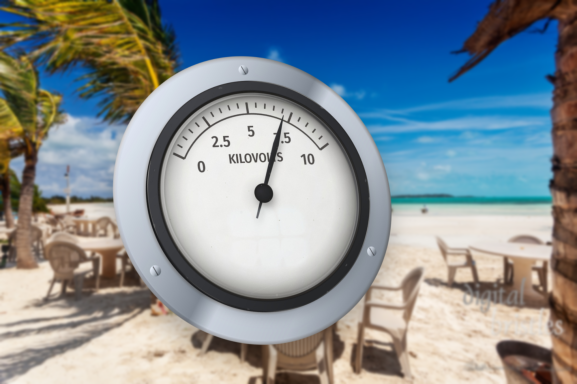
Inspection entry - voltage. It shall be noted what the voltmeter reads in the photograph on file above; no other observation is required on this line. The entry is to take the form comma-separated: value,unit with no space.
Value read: 7,kV
